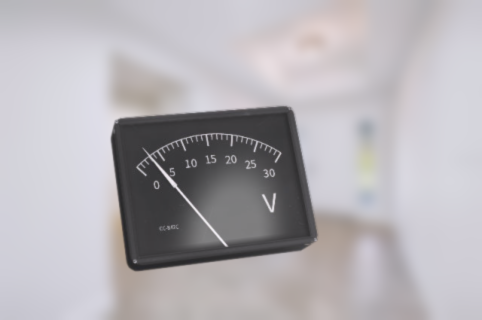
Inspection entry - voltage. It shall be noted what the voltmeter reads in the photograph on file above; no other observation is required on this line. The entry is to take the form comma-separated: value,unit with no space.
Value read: 3,V
